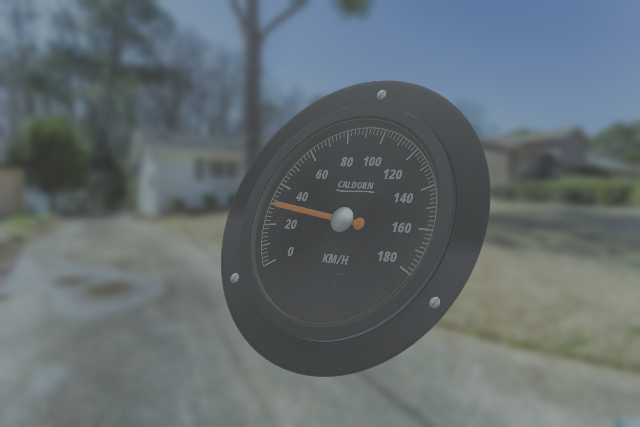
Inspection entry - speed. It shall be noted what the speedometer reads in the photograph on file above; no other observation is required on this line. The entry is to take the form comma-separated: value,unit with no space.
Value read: 30,km/h
